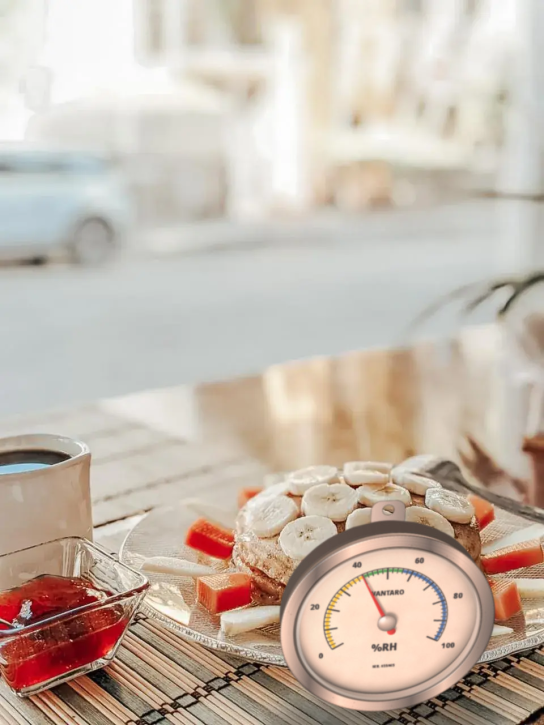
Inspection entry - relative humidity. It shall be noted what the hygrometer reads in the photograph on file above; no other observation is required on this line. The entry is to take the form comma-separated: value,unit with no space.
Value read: 40,%
